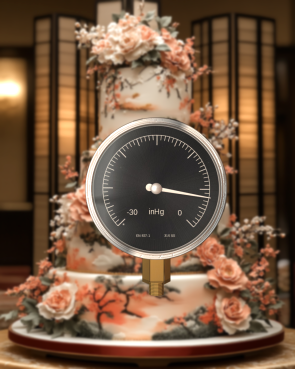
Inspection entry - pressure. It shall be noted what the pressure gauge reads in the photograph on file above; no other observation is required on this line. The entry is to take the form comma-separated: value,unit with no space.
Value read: -4,inHg
